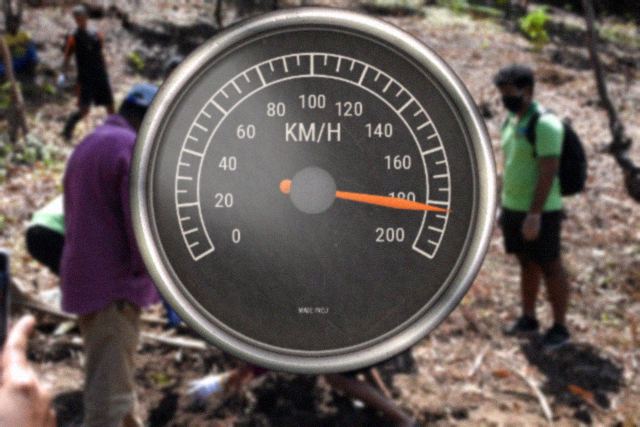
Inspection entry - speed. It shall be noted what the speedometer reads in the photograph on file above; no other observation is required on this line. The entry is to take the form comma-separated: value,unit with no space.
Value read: 182.5,km/h
